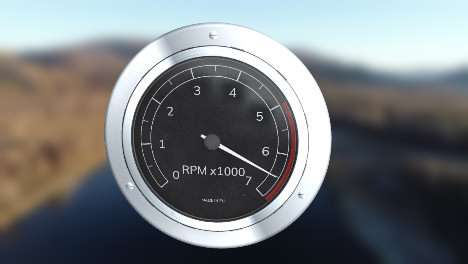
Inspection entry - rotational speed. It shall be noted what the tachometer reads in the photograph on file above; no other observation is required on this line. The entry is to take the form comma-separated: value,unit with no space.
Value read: 6500,rpm
